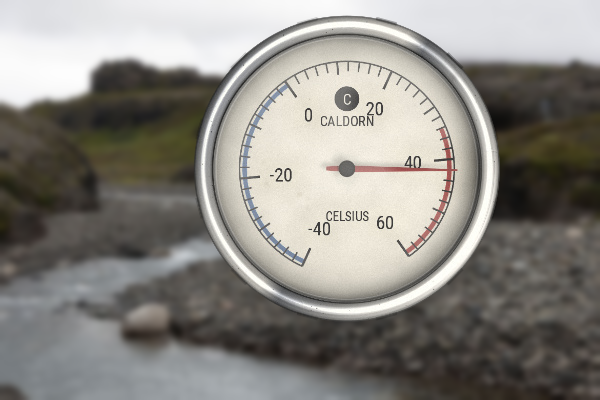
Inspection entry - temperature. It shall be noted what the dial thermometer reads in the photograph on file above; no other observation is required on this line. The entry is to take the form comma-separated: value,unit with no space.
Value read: 42,°C
